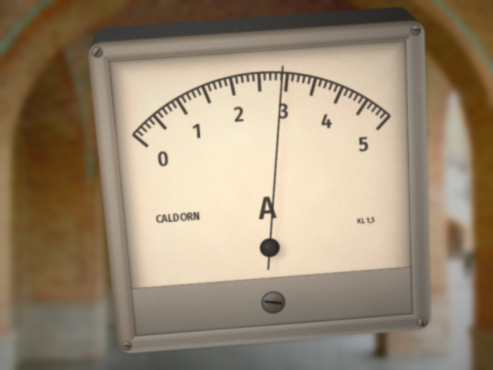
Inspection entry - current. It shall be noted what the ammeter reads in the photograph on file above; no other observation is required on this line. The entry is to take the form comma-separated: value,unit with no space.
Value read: 2.9,A
